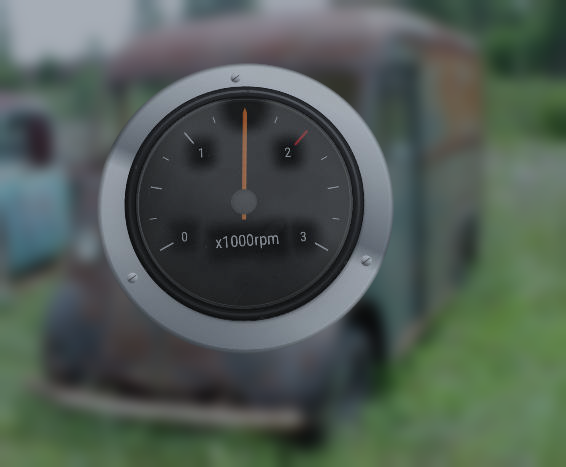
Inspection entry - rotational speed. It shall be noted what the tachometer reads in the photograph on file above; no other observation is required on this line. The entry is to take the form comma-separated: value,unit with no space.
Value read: 1500,rpm
